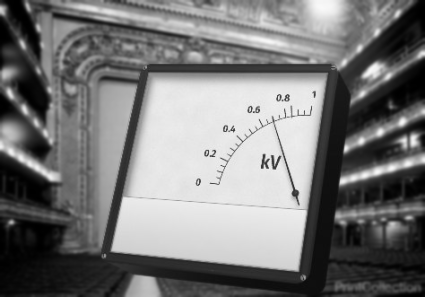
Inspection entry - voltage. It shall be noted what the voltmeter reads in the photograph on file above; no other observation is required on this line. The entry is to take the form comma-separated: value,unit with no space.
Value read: 0.7,kV
